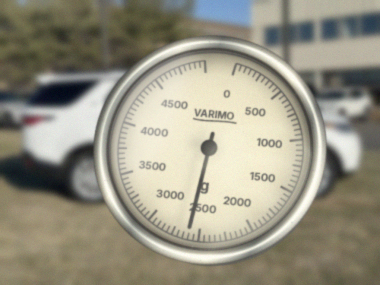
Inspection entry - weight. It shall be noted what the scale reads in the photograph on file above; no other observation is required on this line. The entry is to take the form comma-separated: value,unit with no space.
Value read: 2600,g
